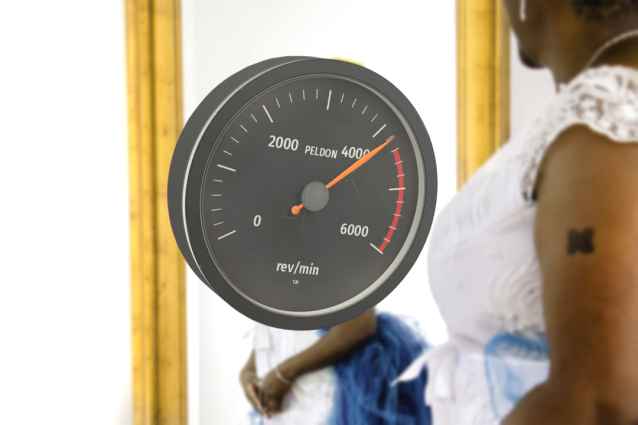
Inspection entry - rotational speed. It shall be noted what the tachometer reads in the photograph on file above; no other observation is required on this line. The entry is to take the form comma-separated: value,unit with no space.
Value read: 4200,rpm
